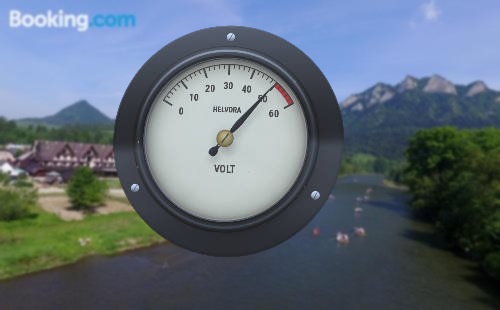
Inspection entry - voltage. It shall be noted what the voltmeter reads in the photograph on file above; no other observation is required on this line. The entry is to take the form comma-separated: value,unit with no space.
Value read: 50,V
